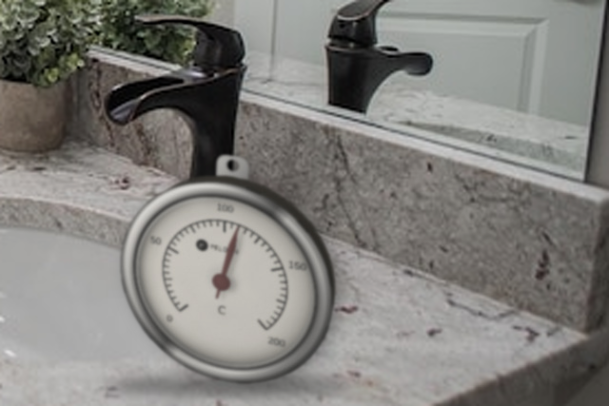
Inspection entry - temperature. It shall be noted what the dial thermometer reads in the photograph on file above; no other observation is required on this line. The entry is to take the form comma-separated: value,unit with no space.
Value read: 110,°C
